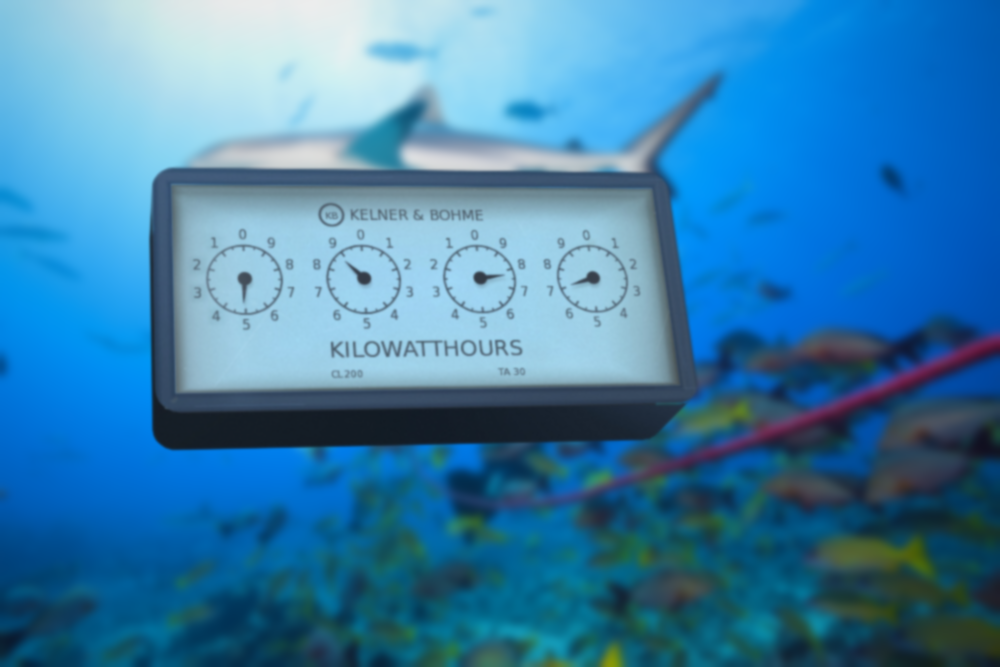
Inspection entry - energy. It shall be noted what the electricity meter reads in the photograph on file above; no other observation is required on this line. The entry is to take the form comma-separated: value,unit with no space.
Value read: 4877,kWh
